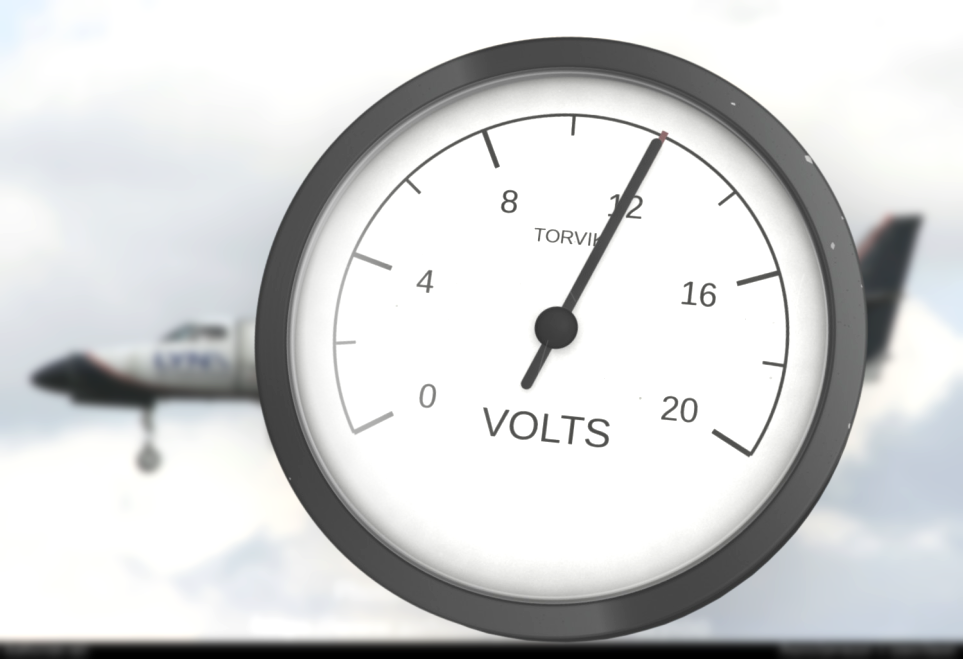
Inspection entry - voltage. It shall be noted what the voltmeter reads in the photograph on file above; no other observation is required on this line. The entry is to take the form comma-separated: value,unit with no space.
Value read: 12,V
